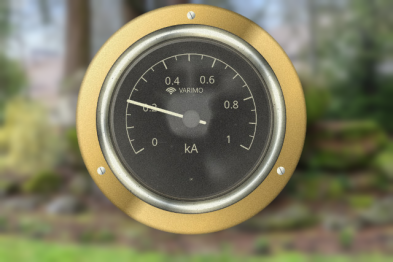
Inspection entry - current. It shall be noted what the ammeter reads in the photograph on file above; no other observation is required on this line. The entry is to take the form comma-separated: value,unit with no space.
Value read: 0.2,kA
